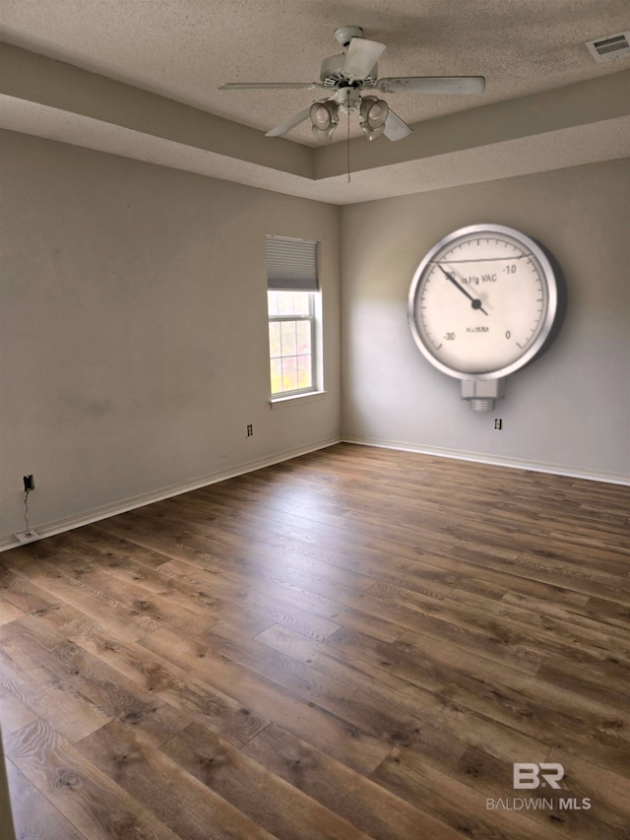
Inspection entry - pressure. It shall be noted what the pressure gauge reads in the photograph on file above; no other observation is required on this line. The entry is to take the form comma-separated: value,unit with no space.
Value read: -20,inHg
